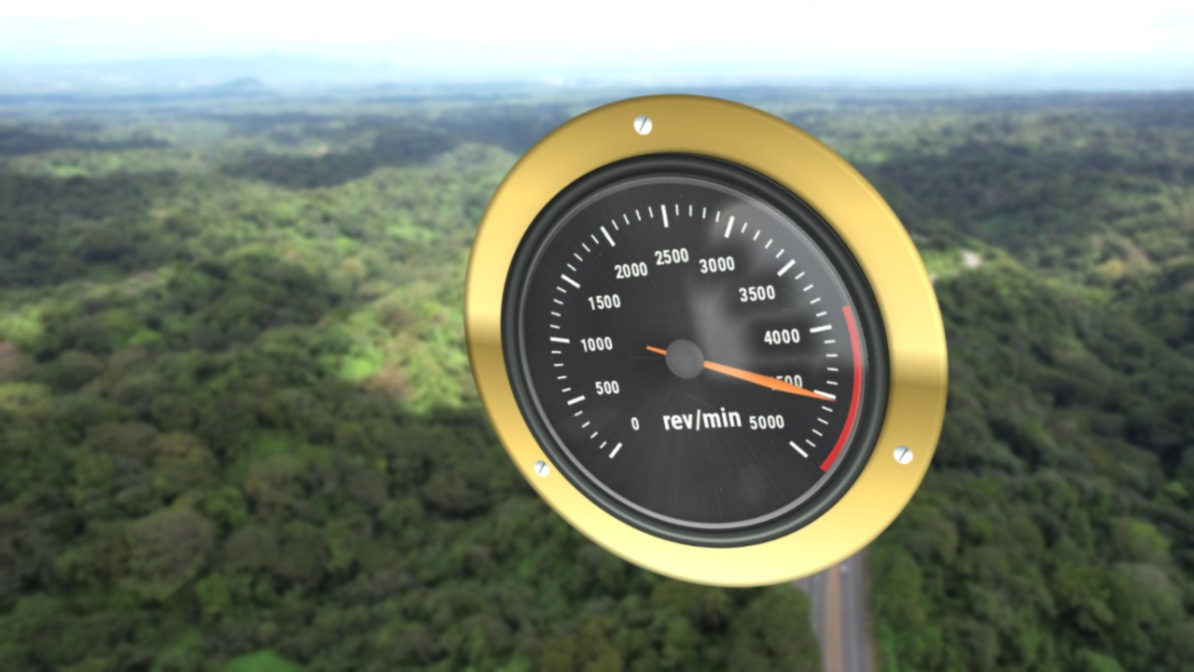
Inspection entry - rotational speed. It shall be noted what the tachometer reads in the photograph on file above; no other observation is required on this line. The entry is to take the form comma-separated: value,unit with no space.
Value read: 4500,rpm
